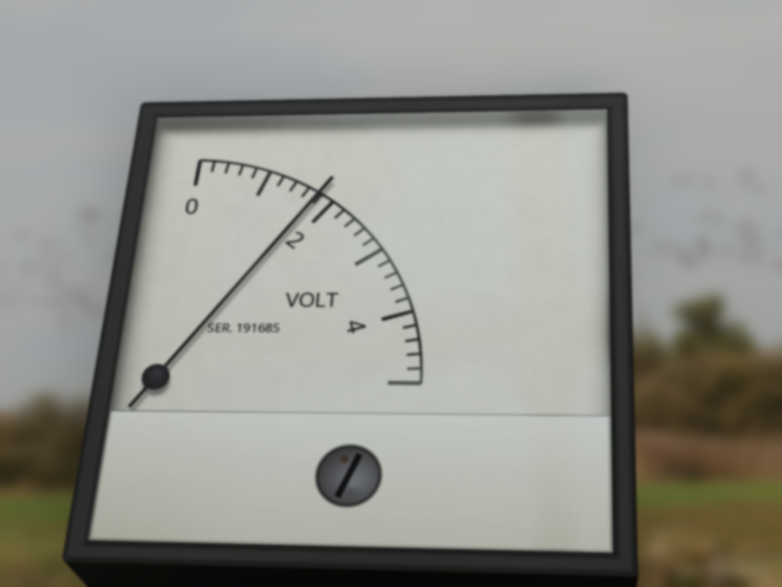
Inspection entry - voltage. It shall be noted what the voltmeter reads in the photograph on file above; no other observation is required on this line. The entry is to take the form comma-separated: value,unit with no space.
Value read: 1.8,V
